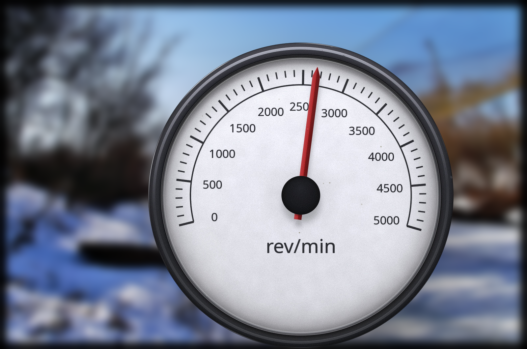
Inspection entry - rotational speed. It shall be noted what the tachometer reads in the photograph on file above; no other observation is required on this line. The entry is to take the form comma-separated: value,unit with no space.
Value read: 2650,rpm
